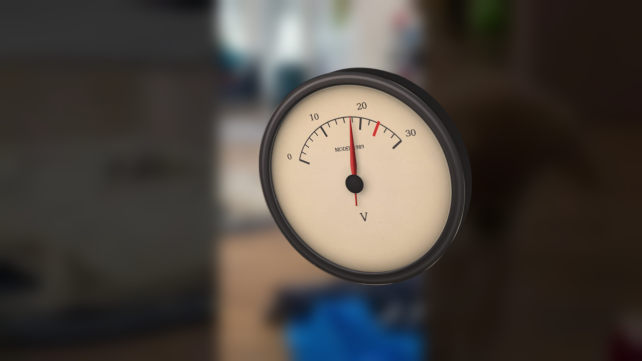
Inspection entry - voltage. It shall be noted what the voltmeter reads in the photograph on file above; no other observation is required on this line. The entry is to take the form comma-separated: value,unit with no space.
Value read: 18,V
